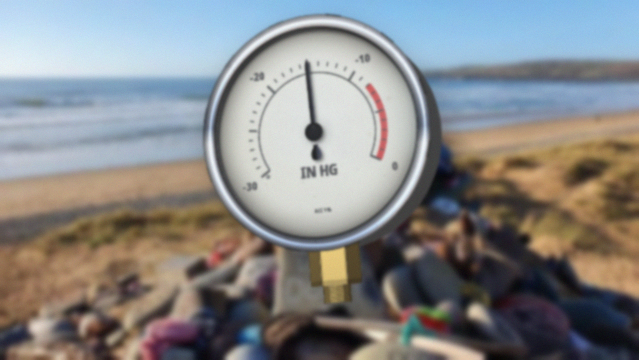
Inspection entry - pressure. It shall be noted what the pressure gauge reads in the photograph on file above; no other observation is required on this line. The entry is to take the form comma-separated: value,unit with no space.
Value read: -15,inHg
